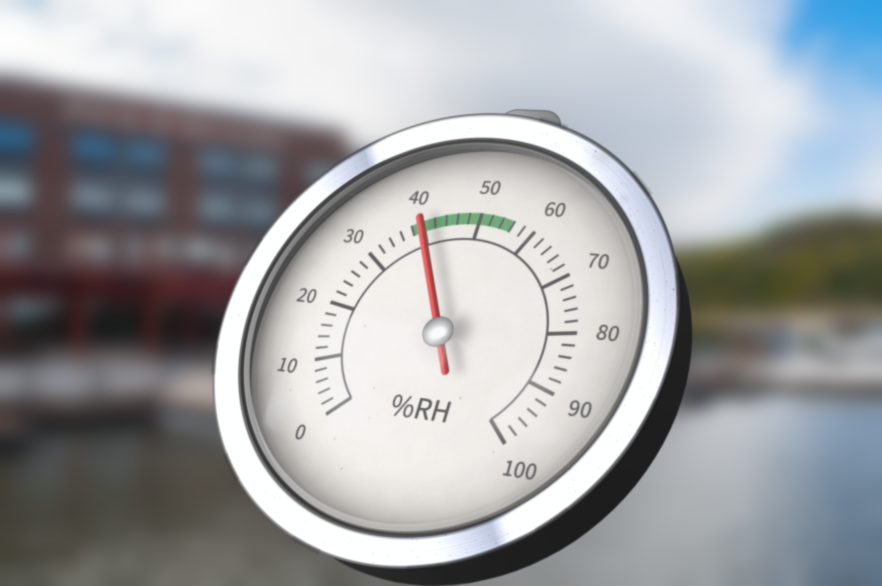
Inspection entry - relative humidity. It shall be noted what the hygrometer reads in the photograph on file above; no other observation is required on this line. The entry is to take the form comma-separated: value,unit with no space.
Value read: 40,%
